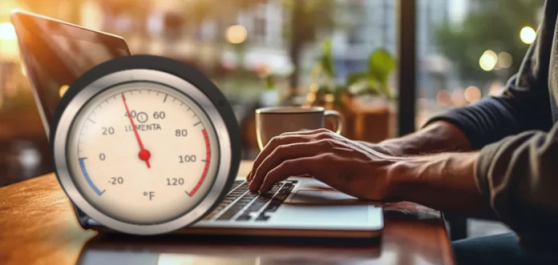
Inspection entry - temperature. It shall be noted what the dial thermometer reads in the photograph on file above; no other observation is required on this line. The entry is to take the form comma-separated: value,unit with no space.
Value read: 40,°F
